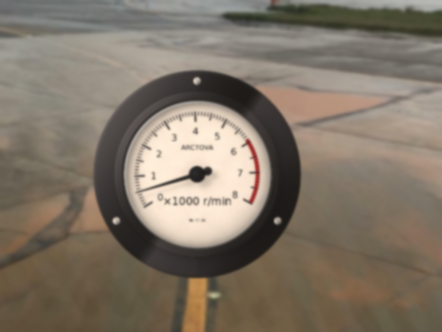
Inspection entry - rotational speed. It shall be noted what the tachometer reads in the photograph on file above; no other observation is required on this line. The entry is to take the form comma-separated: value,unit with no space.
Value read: 500,rpm
